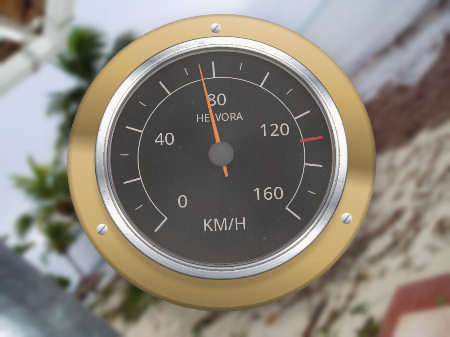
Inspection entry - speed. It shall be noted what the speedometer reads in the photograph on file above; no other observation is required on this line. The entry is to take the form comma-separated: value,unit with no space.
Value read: 75,km/h
